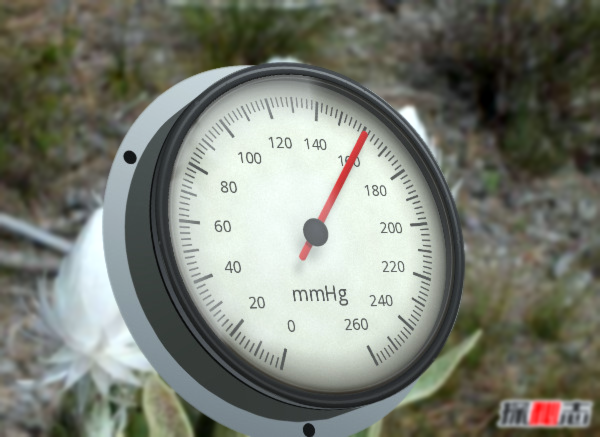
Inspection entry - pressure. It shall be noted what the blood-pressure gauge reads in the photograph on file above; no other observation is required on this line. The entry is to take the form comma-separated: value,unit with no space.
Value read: 160,mmHg
